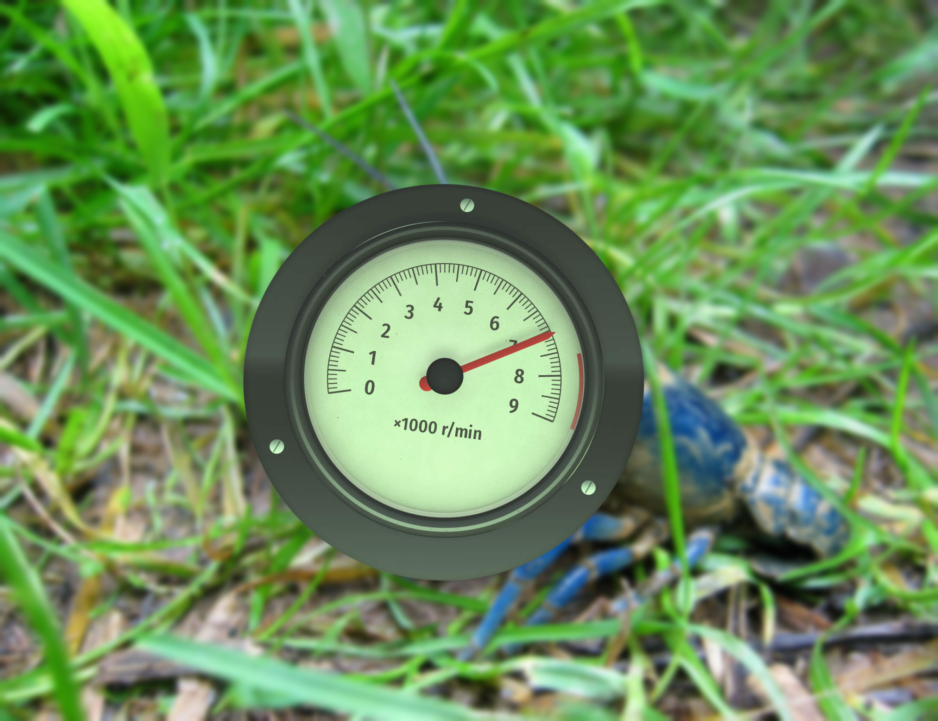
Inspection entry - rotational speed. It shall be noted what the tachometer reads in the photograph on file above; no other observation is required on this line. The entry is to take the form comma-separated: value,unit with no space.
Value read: 7100,rpm
